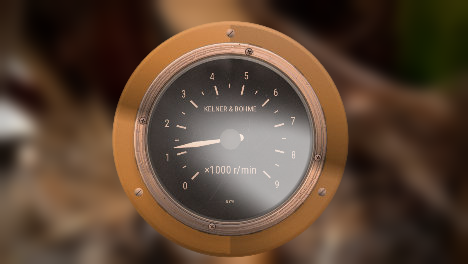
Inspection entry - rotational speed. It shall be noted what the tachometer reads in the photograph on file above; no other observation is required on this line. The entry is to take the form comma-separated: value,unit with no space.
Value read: 1250,rpm
